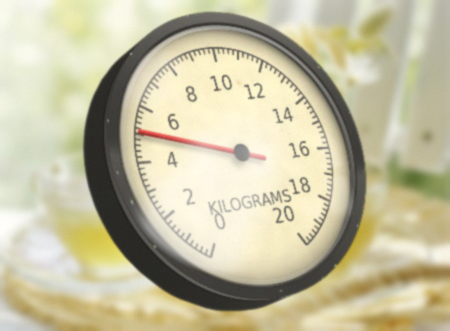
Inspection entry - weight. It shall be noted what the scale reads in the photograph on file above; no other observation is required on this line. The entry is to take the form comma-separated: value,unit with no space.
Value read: 5,kg
